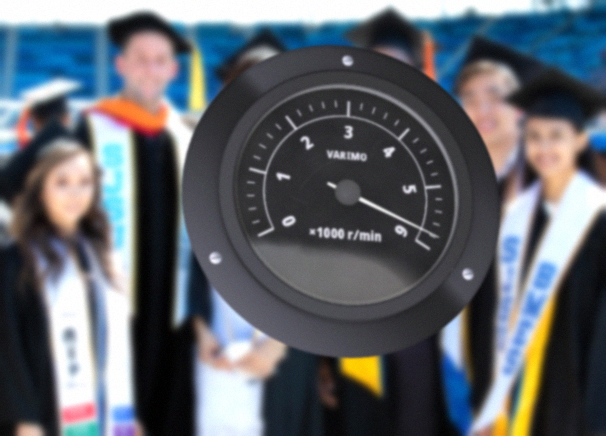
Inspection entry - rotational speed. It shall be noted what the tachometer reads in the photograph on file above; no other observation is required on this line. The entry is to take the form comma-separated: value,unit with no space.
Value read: 5800,rpm
